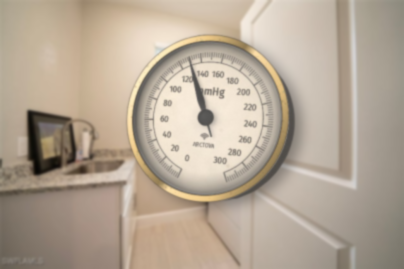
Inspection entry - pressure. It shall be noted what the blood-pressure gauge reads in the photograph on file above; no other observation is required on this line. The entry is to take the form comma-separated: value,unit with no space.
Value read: 130,mmHg
